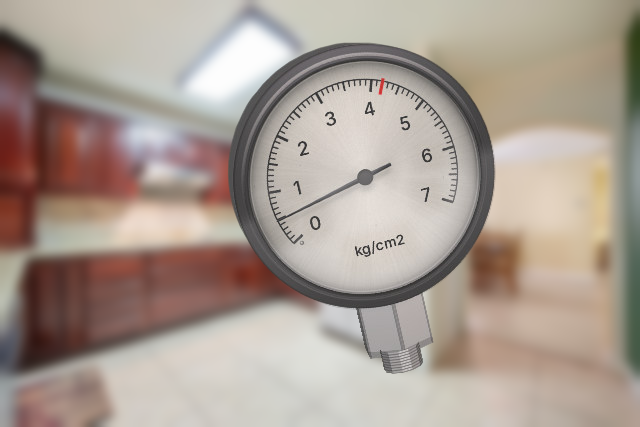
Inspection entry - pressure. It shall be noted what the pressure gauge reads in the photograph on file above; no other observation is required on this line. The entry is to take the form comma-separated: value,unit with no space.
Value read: 0.5,kg/cm²
